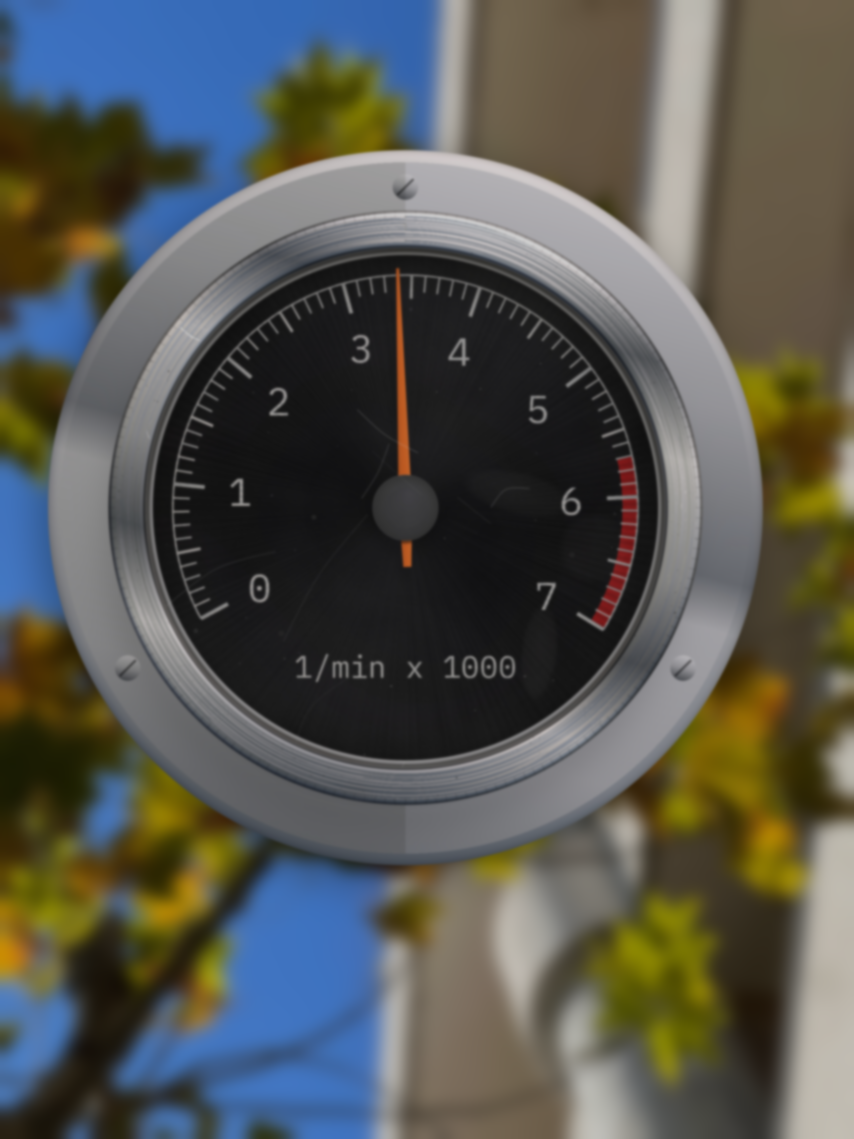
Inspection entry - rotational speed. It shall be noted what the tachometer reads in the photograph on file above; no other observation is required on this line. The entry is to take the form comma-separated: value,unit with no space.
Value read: 3400,rpm
